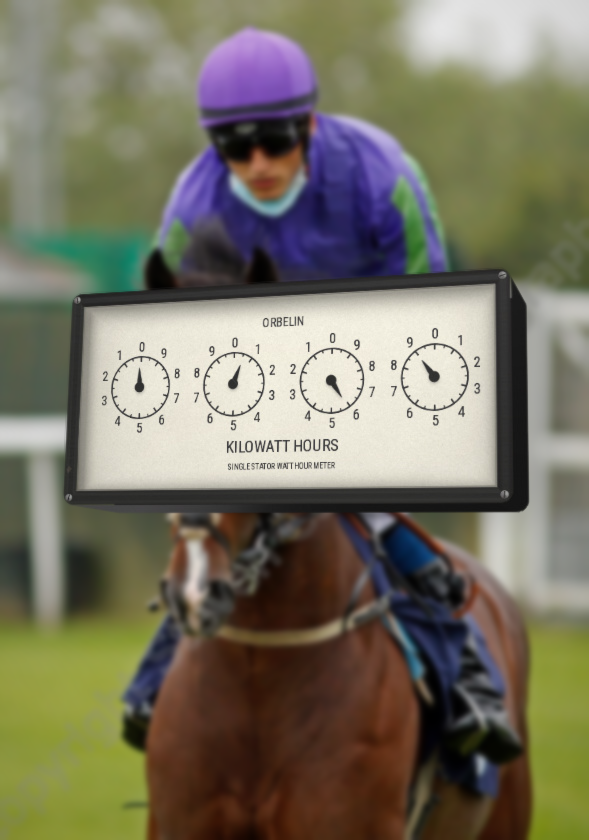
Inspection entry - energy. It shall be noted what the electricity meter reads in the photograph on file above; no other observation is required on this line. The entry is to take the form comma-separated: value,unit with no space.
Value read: 59,kWh
